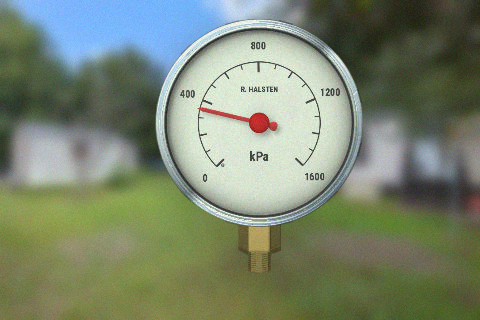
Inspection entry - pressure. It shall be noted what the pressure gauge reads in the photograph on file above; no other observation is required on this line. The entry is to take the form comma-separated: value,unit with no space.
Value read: 350,kPa
